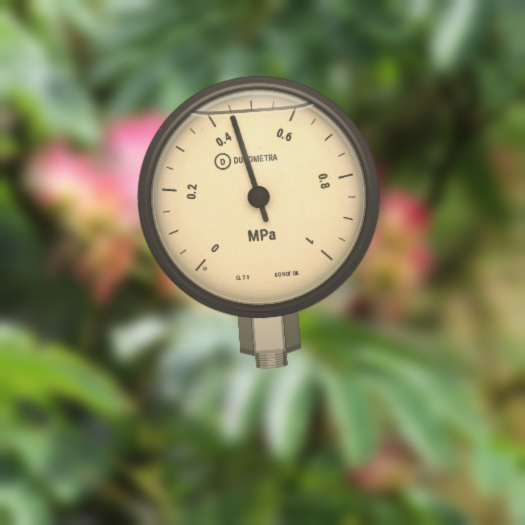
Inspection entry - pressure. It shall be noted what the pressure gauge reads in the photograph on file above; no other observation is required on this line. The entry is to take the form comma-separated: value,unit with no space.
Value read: 0.45,MPa
